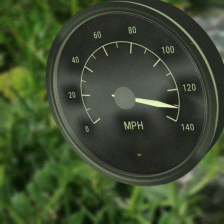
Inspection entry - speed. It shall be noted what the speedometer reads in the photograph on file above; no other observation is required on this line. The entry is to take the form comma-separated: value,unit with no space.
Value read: 130,mph
